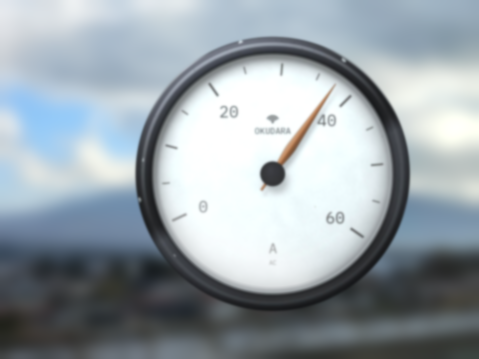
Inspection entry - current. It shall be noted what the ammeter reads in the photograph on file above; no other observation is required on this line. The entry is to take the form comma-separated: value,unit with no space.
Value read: 37.5,A
